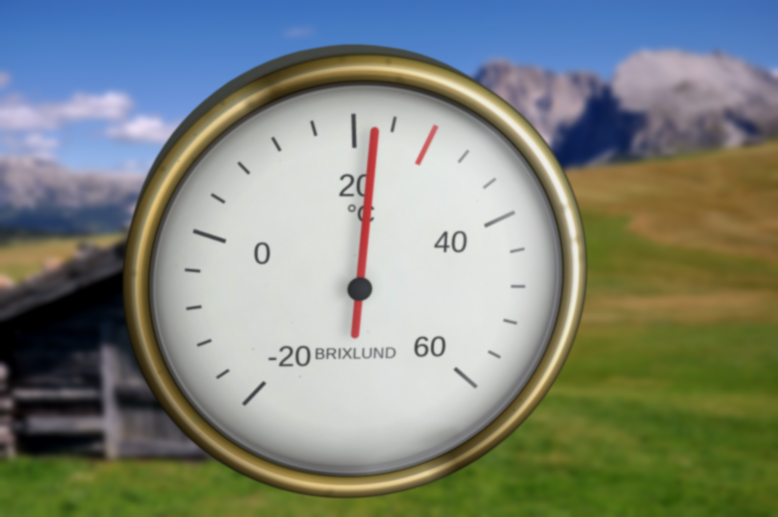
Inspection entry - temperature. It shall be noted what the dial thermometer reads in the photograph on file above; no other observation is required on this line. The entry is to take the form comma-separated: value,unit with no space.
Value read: 22,°C
